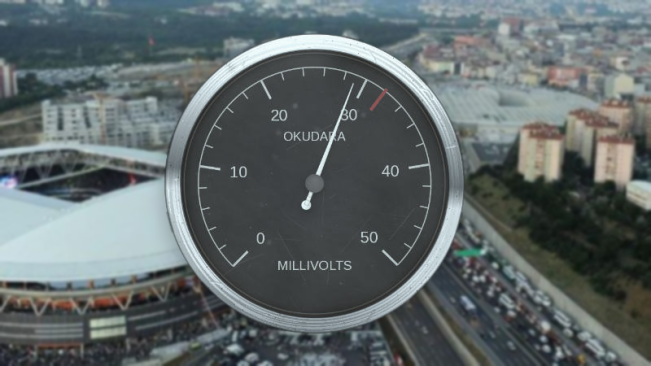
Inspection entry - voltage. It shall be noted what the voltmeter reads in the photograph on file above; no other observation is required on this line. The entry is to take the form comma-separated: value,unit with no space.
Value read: 29,mV
